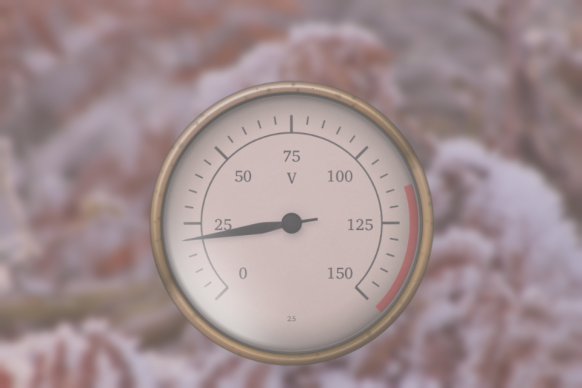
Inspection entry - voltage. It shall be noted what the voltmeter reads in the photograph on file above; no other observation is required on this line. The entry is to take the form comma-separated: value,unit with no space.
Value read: 20,V
